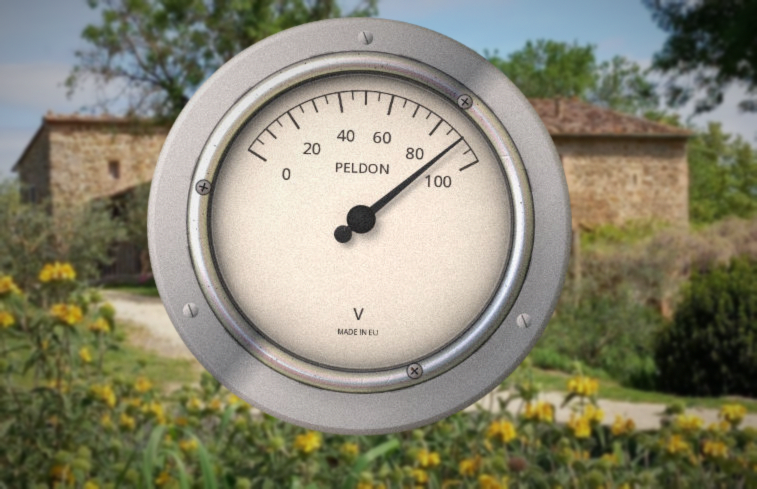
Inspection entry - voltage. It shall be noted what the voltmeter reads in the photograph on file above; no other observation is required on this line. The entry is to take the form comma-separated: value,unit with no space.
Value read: 90,V
